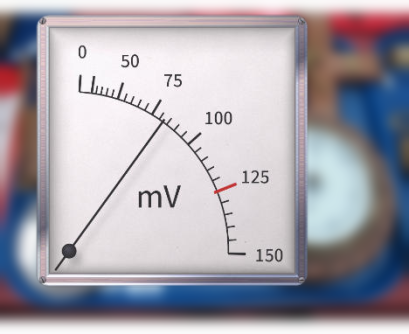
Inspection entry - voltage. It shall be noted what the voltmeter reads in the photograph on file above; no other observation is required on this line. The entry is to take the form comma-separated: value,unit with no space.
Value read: 82.5,mV
